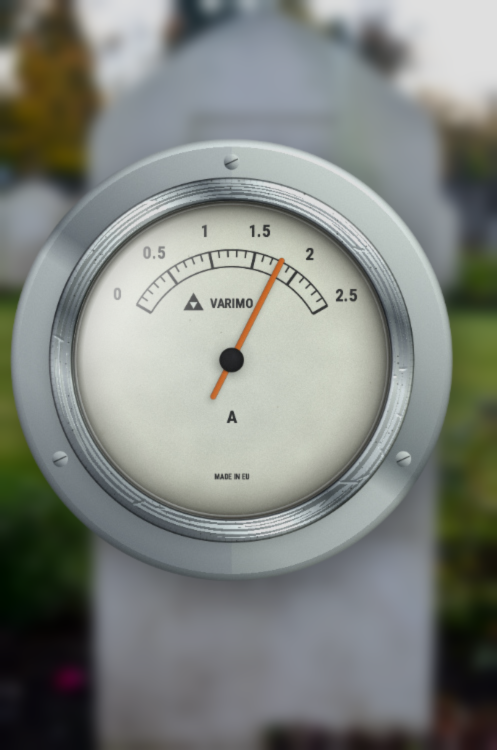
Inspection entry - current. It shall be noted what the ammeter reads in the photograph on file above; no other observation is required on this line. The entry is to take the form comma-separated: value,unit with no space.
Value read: 1.8,A
